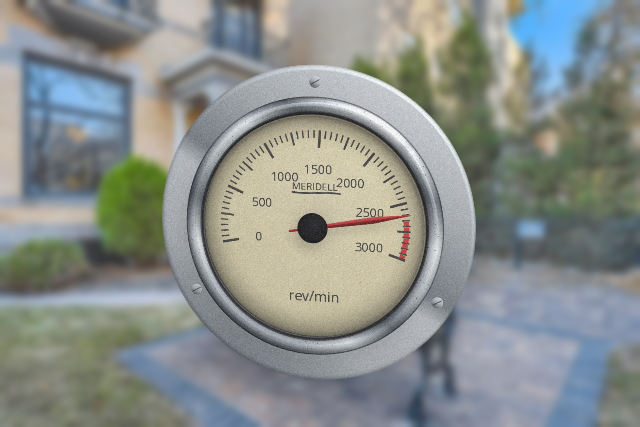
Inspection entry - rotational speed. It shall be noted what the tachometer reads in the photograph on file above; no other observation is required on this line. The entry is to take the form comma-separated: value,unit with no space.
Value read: 2600,rpm
